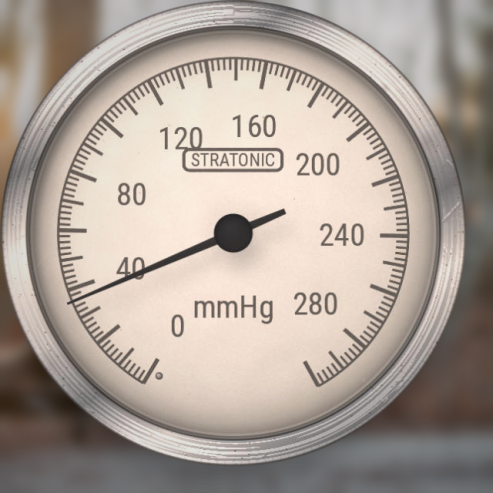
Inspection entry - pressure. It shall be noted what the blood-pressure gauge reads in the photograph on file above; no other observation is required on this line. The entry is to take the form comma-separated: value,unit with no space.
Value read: 36,mmHg
